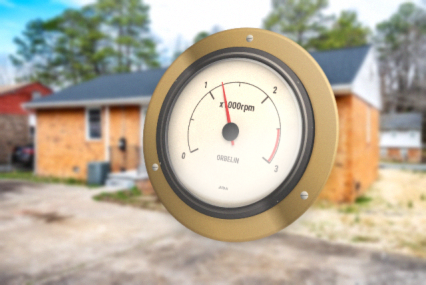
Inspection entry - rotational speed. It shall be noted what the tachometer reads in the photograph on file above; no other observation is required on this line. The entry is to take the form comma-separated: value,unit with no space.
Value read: 1250,rpm
